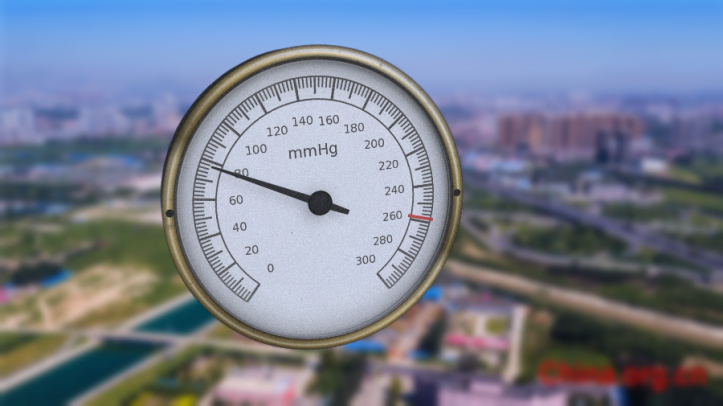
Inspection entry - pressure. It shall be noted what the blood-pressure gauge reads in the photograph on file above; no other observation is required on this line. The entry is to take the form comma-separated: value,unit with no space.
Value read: 78,mmHg
